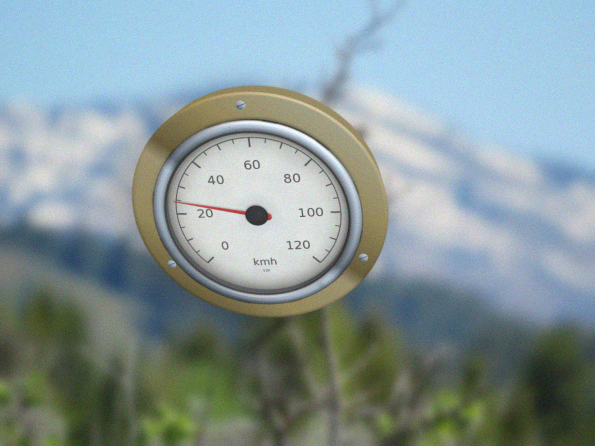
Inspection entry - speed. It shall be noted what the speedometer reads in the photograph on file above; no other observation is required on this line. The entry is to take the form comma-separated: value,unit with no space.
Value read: 25,km/h
